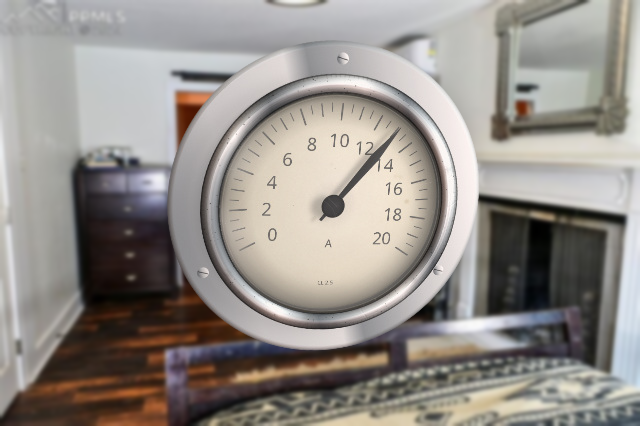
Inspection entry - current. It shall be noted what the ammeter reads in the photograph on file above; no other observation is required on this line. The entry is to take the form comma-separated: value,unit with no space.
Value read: 13,A
